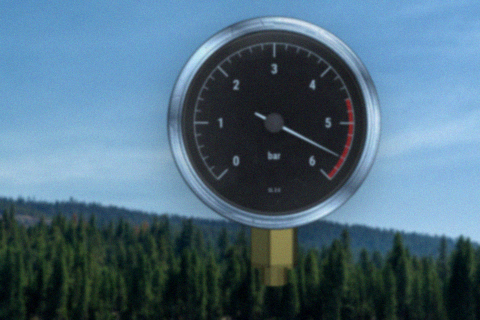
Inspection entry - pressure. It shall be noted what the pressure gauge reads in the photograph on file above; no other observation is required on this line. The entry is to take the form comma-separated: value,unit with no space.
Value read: 5.6,bar
